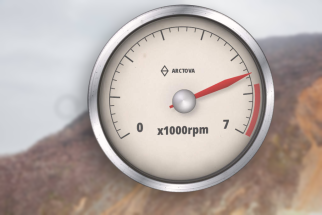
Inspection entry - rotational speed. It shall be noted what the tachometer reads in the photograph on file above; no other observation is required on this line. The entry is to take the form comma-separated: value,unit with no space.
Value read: 5500,rpm
